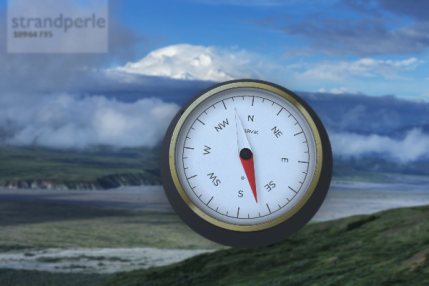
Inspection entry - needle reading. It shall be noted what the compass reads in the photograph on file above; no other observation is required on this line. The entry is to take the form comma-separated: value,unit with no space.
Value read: 160,°
